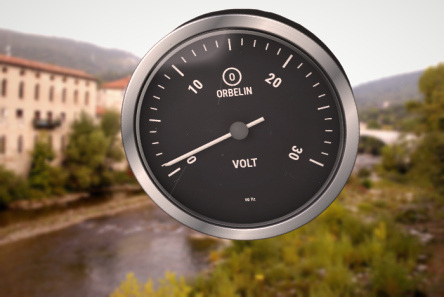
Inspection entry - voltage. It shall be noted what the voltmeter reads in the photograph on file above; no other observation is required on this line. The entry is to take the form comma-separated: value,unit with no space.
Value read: 1,V
